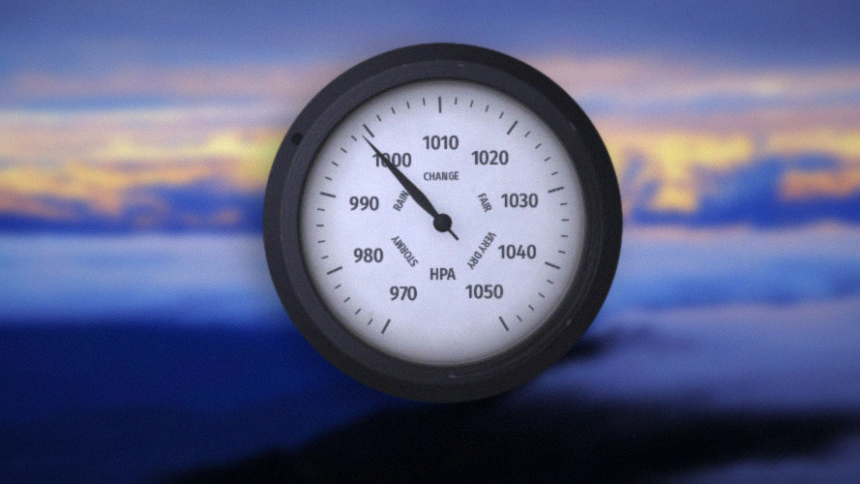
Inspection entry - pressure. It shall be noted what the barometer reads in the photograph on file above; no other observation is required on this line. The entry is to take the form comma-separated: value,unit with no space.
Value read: 999,hPa
